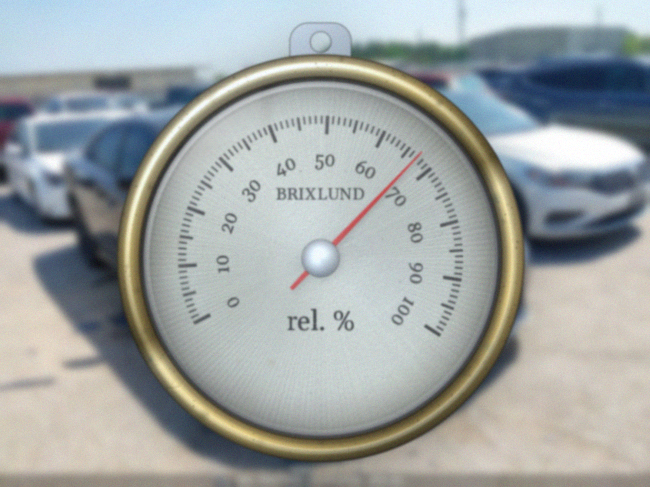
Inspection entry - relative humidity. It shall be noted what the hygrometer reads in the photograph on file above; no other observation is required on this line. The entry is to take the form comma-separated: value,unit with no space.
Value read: 67,%
